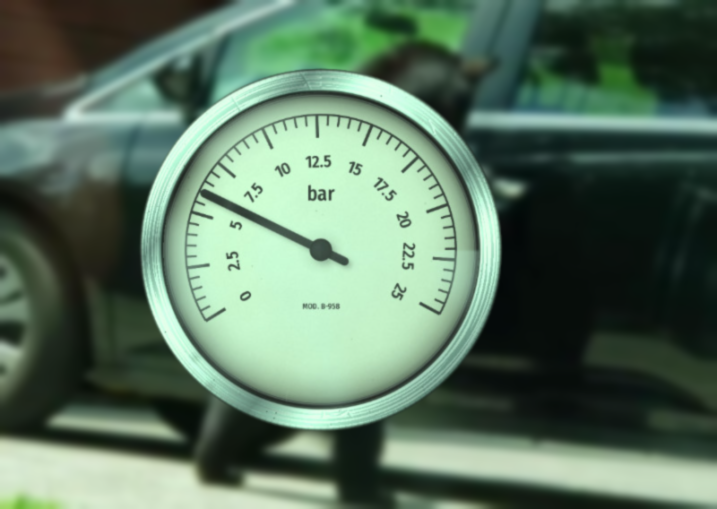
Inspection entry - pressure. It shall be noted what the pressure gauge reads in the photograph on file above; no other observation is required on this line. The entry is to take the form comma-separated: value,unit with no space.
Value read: 6,bar
